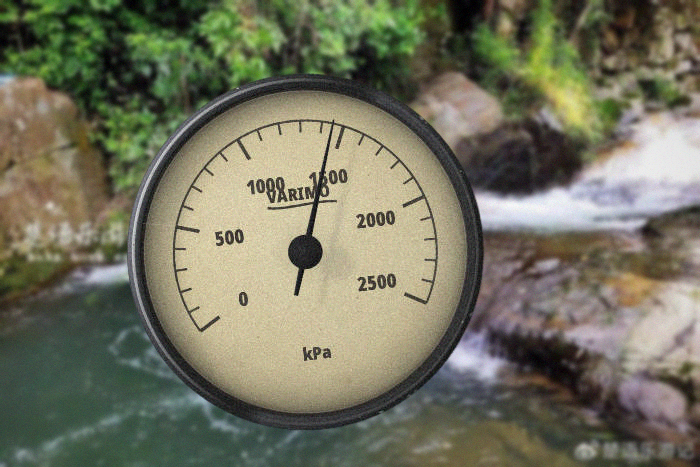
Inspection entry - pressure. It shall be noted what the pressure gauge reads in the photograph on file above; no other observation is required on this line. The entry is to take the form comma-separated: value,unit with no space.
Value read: 1450,kPa
